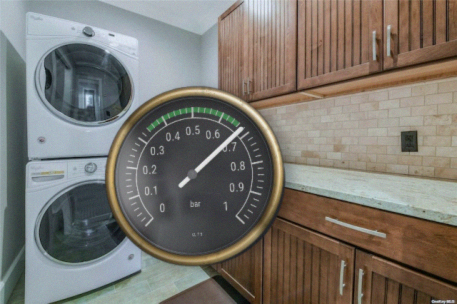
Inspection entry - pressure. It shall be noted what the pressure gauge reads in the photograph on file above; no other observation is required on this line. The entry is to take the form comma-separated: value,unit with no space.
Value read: 0.68,bar
